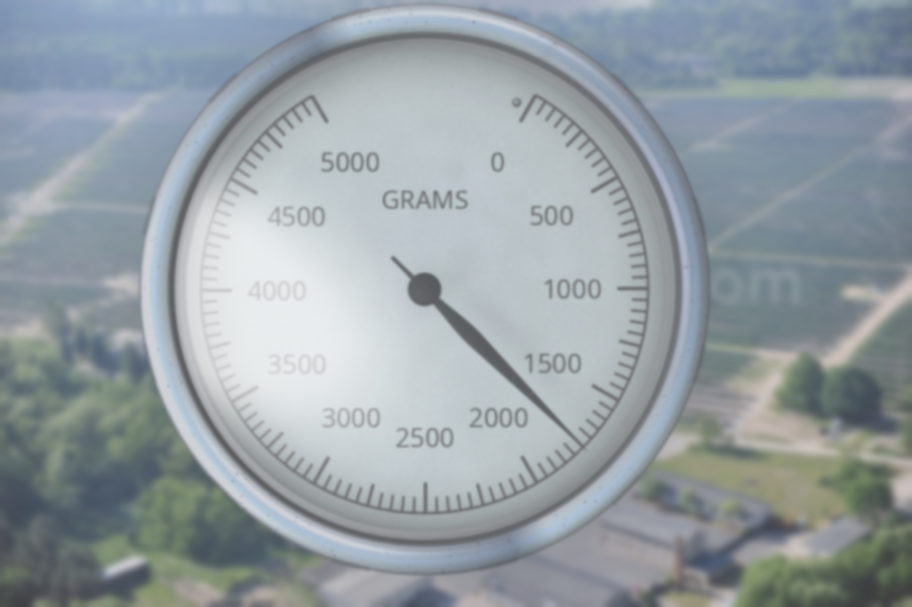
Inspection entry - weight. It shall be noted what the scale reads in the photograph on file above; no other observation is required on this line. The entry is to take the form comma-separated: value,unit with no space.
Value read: 1750,g
